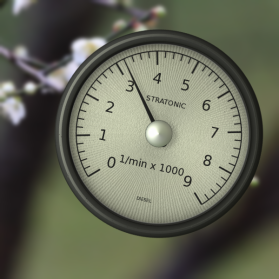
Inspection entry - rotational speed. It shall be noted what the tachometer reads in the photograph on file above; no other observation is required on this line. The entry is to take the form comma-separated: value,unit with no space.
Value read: 3200,rpm
